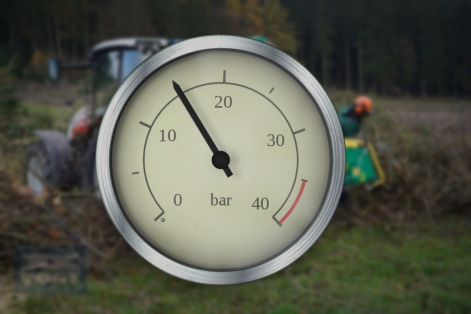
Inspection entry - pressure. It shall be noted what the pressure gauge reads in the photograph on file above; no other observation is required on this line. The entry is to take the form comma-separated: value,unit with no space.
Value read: 15,bar
